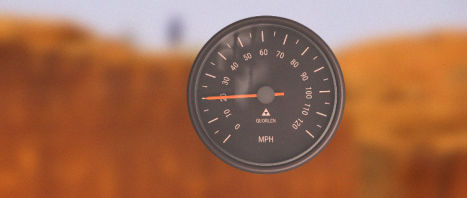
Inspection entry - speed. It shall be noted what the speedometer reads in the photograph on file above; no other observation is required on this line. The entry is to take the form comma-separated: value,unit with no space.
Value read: 20,mph
